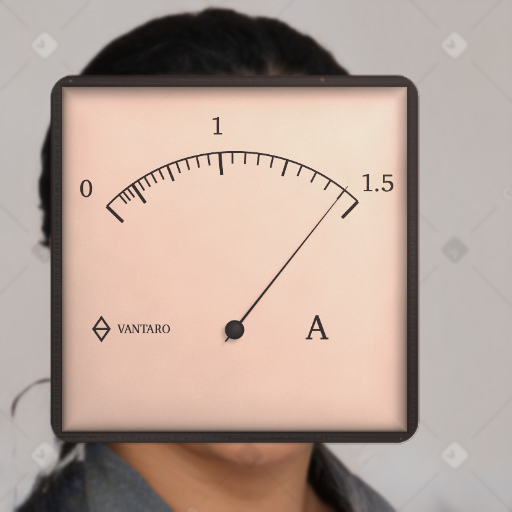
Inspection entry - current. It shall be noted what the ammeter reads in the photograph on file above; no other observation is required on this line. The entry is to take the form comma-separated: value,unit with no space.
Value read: 1.45,A
